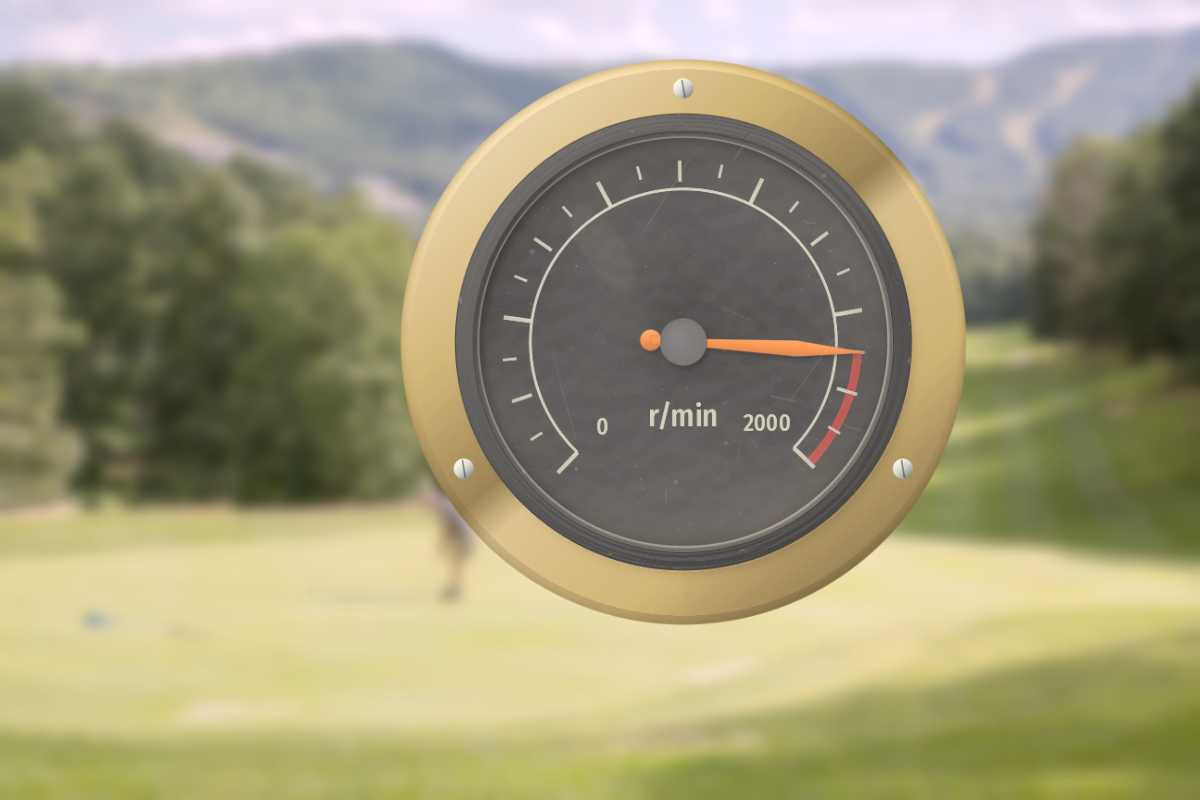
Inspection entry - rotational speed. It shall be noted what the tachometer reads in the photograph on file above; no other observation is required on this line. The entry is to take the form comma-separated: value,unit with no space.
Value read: 1700,rpm
